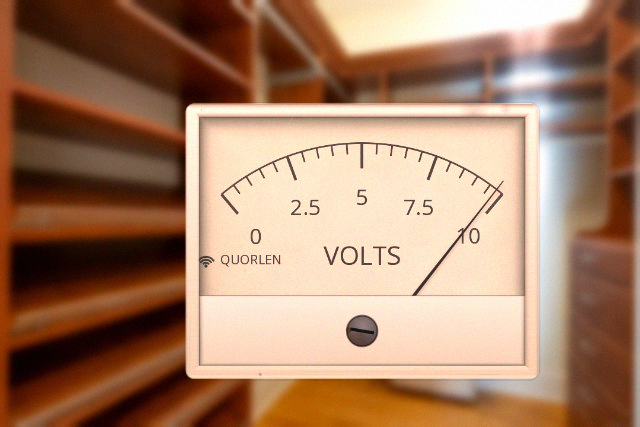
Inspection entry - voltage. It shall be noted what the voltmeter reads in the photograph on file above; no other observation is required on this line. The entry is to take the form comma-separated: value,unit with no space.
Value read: 9.75,V
